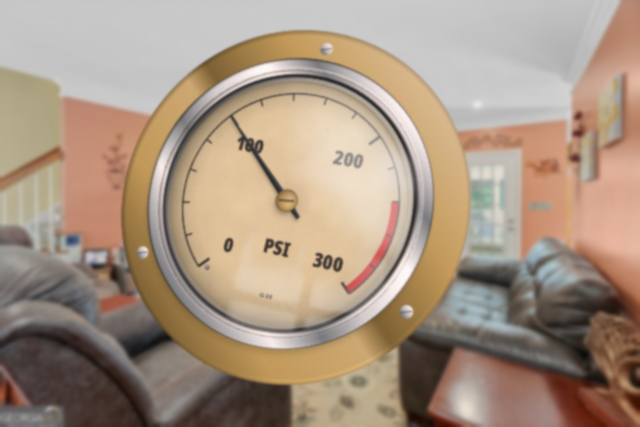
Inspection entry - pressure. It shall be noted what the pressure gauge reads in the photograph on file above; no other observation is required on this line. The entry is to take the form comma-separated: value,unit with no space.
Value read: 100,psi
